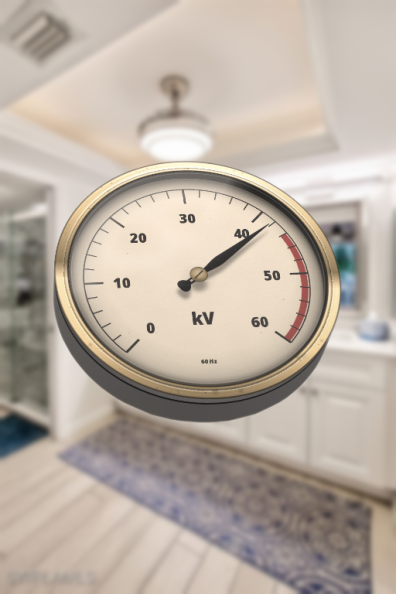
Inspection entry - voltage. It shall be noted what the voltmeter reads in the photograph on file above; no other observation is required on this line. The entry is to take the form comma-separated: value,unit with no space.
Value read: 42,kV
